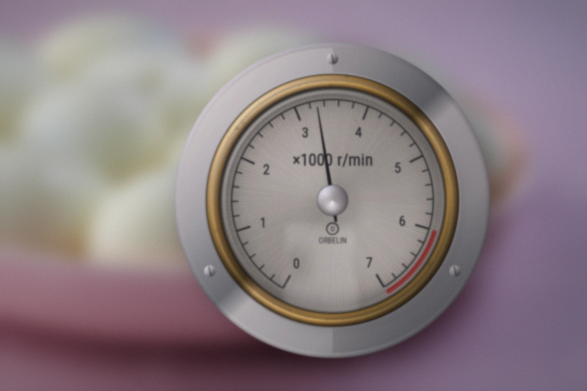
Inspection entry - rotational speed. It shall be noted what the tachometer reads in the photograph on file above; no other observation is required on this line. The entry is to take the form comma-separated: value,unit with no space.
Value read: 3300,rpm
